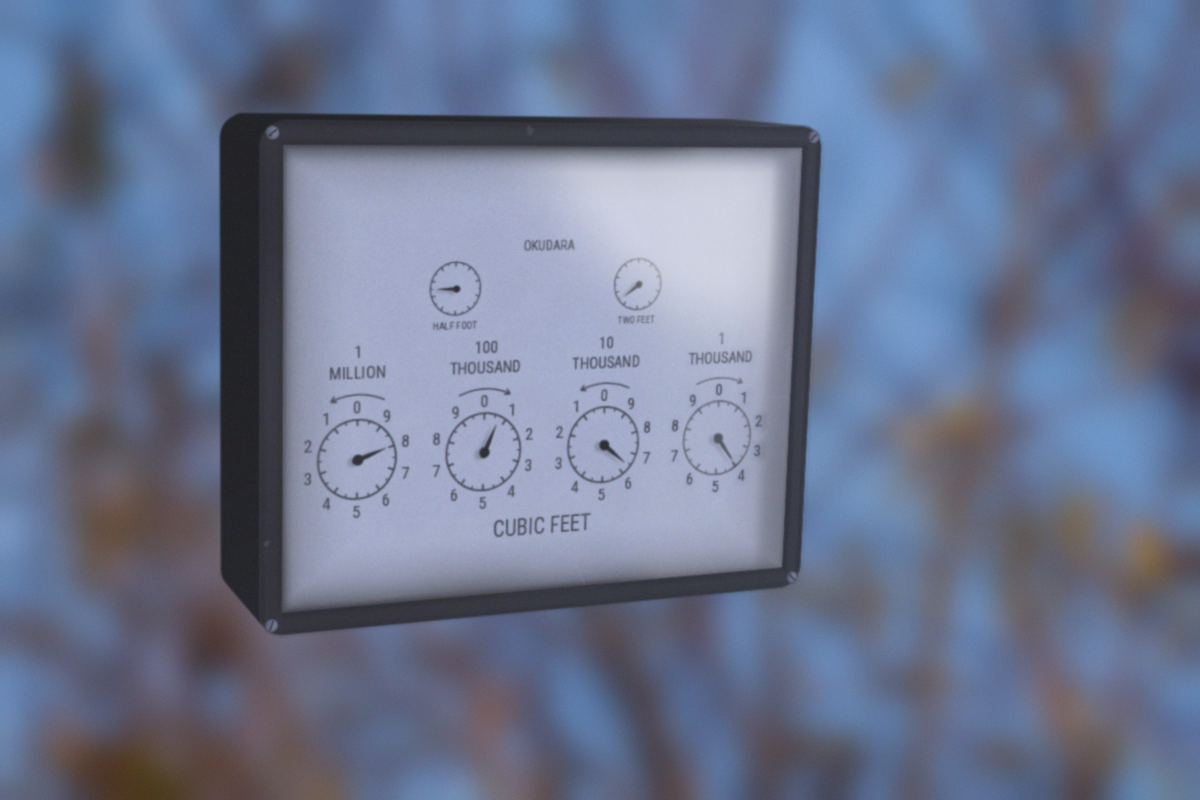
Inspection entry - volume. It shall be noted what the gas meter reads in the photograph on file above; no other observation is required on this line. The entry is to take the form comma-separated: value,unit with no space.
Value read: 806400,ft³
